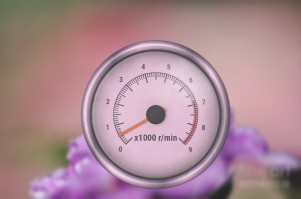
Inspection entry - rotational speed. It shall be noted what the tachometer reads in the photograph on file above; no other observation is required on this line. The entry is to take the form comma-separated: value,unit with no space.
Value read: 500,rpm
